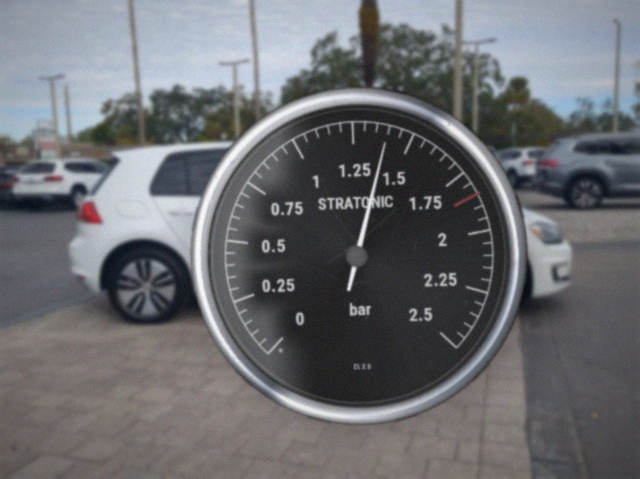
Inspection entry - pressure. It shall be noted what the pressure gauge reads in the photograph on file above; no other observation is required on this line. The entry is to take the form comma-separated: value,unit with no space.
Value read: 1.4,bar
